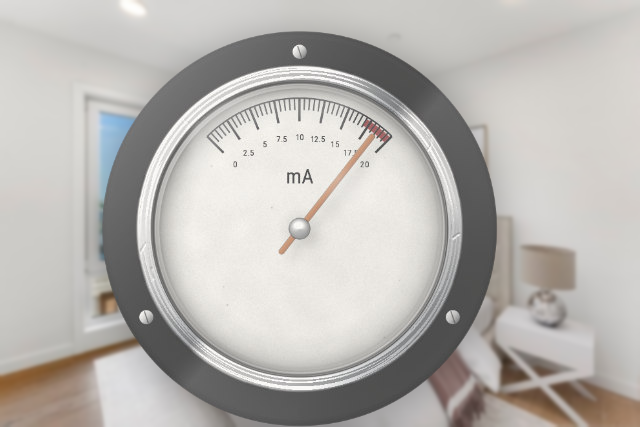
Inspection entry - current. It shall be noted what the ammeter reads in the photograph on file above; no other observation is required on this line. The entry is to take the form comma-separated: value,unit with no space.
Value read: 18.5,mA
